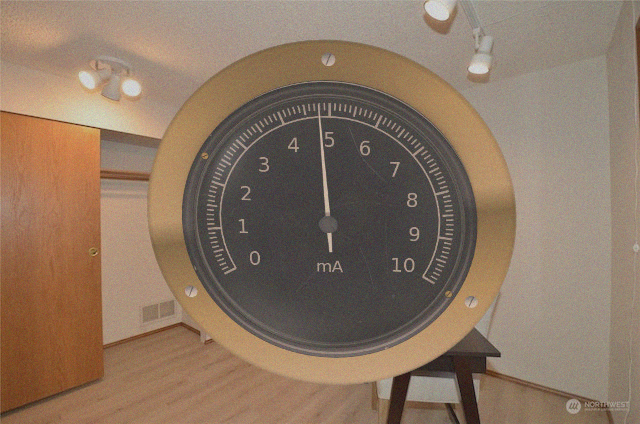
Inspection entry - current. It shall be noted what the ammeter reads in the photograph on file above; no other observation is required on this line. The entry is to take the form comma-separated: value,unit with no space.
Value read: 4.8,mA
